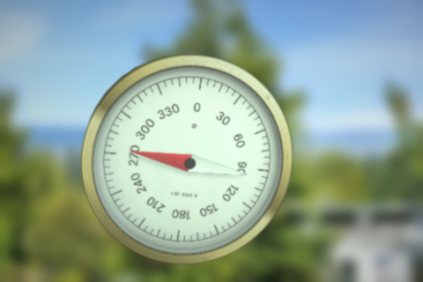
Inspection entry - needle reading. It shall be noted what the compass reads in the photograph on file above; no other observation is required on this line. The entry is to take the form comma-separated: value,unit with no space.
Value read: 275,°
